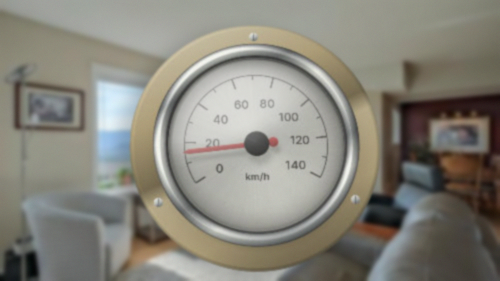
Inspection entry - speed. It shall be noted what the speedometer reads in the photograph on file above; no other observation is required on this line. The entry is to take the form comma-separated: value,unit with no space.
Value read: 15,km/h
